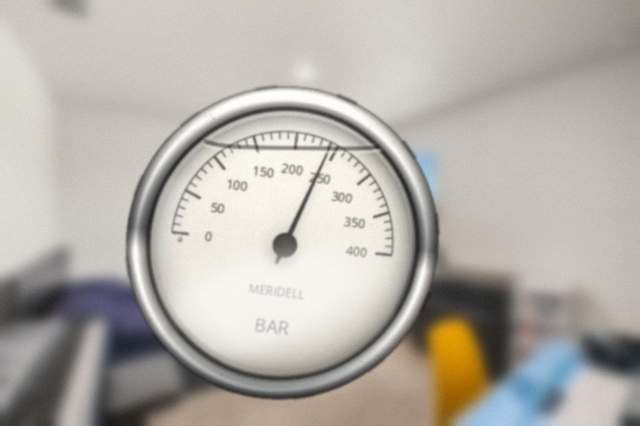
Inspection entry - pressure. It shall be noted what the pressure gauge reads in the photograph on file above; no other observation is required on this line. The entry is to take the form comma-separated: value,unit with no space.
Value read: 240,bar
